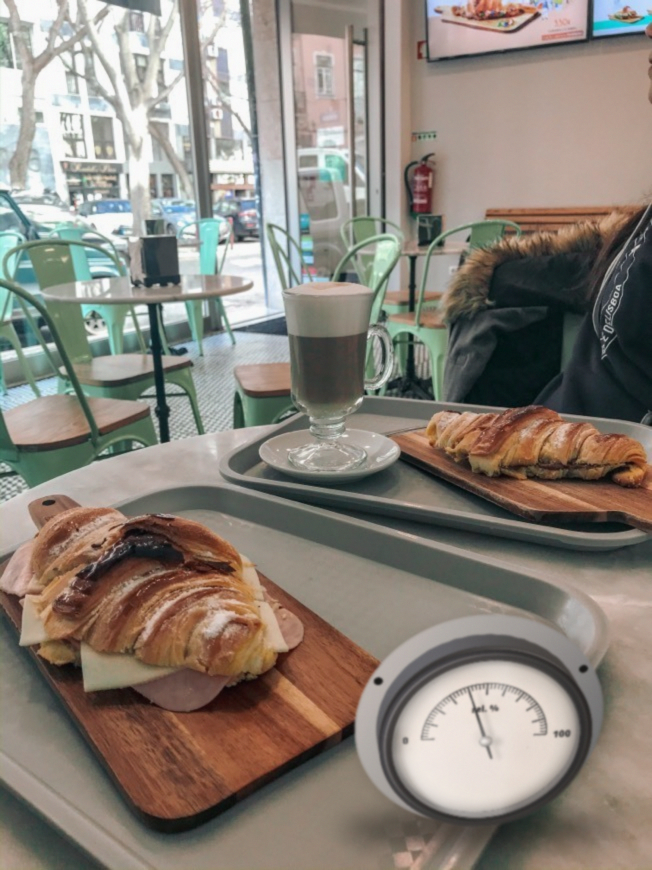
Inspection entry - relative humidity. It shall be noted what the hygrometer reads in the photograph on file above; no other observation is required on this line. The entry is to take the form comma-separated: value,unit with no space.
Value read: 40,%
